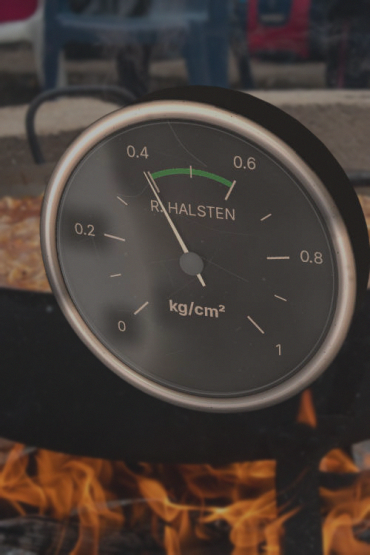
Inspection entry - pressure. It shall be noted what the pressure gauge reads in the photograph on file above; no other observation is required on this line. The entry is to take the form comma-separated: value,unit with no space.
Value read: 0.4,kg/cm²
